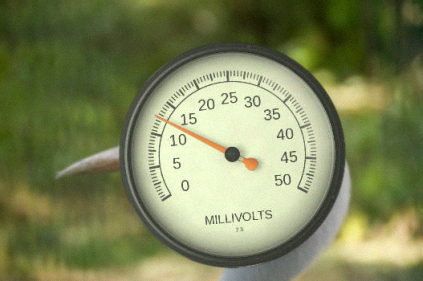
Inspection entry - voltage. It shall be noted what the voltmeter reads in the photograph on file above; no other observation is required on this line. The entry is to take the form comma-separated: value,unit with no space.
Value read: 12.5,mV
